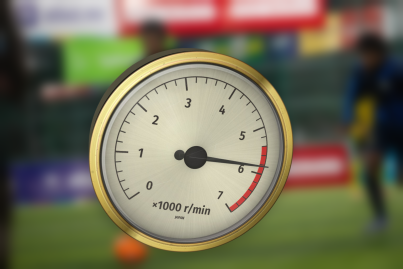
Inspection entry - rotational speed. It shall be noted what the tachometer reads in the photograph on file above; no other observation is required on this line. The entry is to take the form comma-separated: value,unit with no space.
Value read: 5800,rpm
